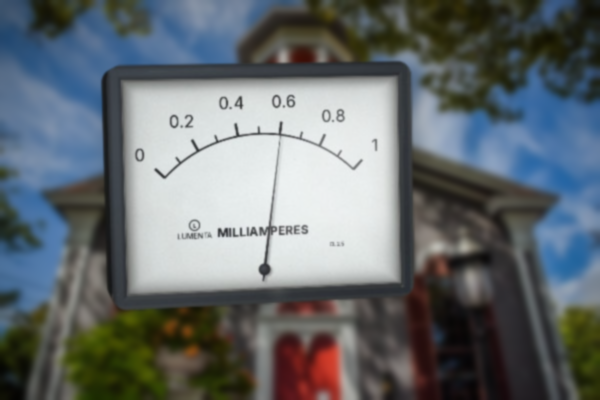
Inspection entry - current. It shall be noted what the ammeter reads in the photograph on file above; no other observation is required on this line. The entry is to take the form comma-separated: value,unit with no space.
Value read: 0.6,mA
